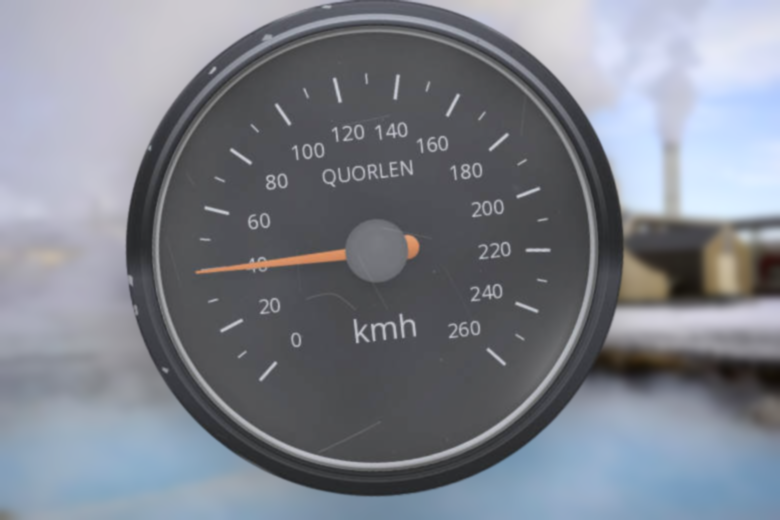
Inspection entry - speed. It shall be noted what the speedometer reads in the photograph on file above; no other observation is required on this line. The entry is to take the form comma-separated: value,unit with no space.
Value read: 40,km/h
